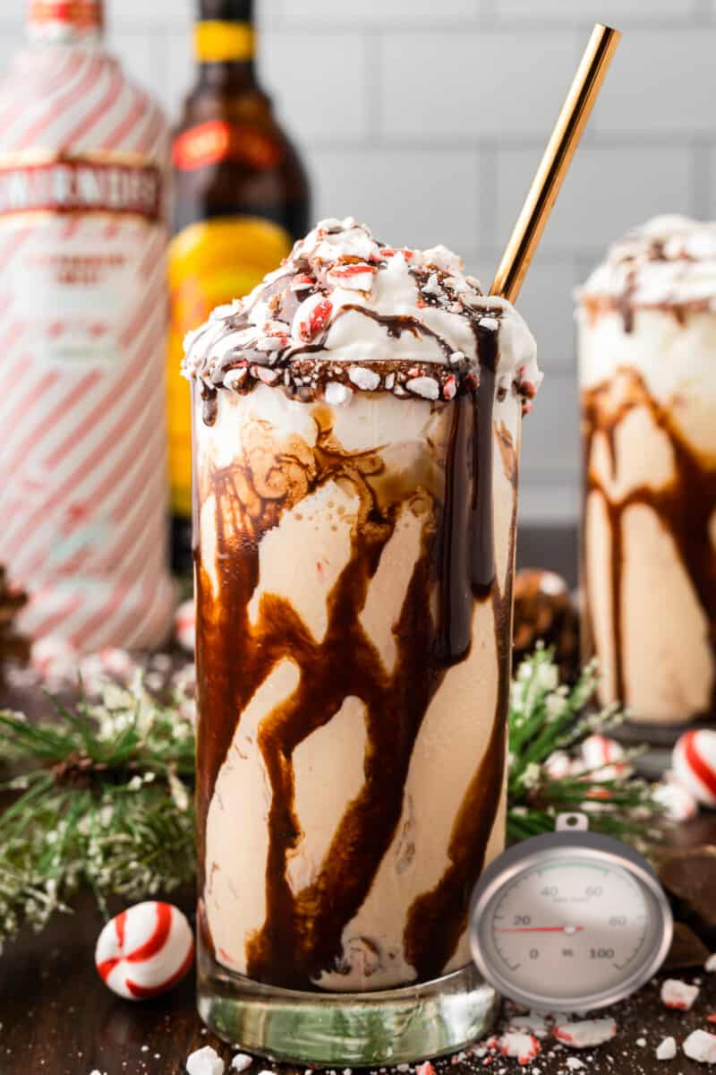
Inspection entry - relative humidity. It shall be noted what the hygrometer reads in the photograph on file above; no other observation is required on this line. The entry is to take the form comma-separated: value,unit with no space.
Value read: 16,%
